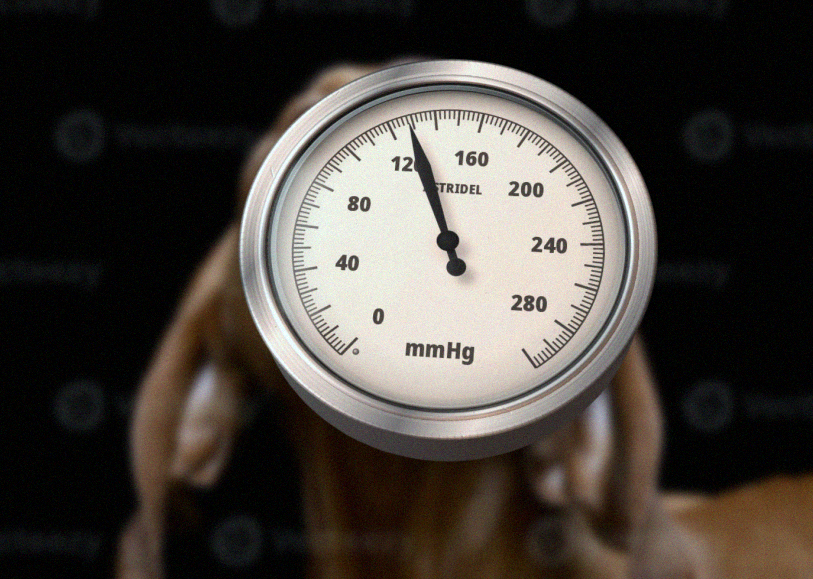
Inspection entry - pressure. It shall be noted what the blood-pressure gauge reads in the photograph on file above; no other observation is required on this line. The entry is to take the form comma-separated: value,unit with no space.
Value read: 128,mmHg
